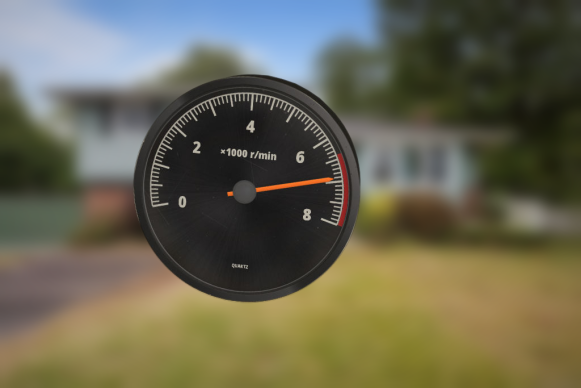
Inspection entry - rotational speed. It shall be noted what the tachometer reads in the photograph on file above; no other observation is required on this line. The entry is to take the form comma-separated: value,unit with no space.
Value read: 6900,rpm
